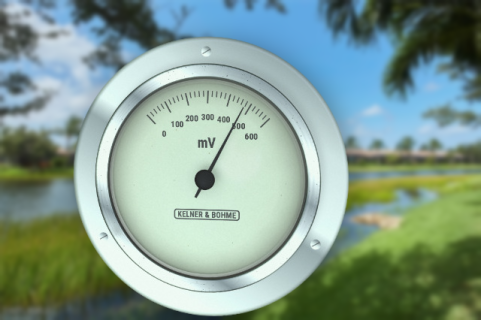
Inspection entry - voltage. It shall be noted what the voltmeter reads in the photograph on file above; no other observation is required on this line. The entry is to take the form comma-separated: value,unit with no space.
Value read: 480,mV
